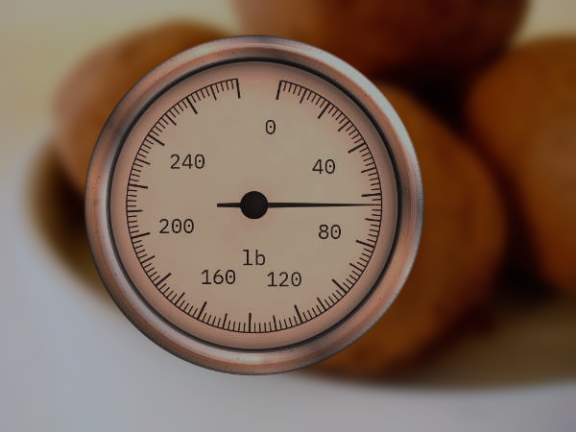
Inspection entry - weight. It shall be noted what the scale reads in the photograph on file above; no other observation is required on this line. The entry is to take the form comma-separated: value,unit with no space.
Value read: 64,lb
